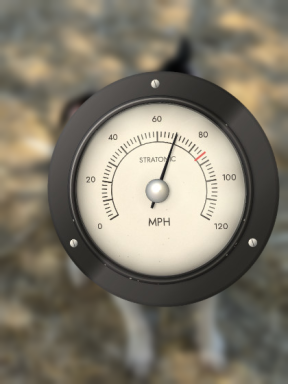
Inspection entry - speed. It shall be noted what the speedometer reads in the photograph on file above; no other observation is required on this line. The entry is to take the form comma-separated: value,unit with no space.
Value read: 70,mph
